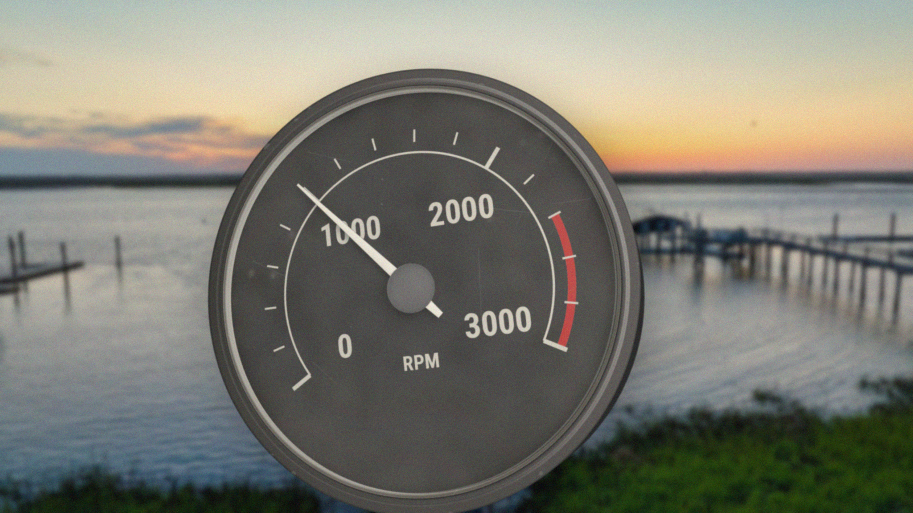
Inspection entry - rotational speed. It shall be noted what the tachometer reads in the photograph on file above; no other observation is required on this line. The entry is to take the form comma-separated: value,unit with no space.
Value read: 1000,rpm
